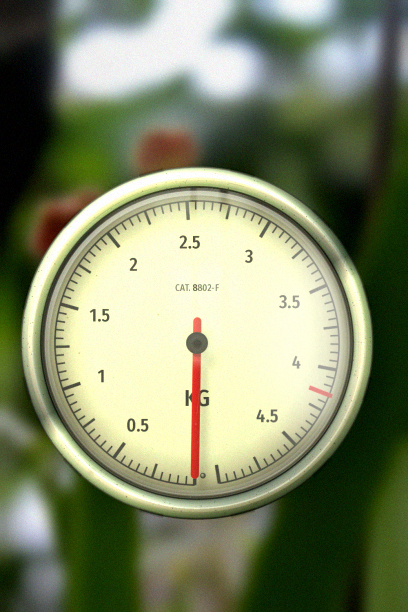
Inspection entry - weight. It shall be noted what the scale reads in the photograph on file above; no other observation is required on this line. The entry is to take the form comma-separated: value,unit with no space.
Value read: 0,kg
